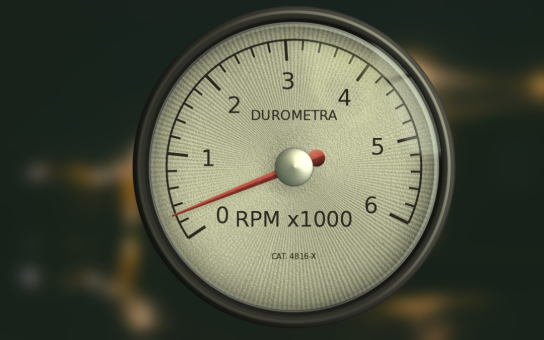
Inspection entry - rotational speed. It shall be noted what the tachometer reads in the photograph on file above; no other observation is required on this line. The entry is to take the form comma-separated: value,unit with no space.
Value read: 300,rpm
